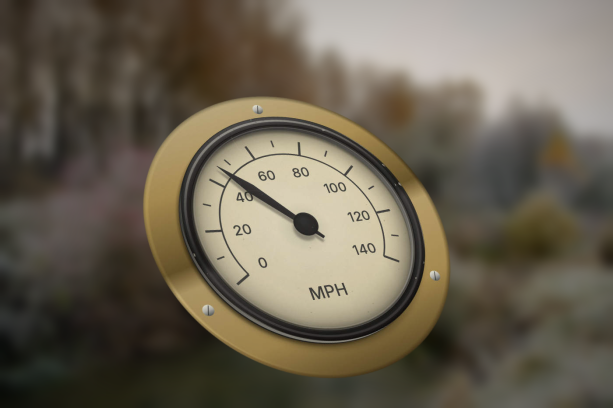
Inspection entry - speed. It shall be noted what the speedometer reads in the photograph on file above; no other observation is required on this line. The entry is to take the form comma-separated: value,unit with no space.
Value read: 45,mph
